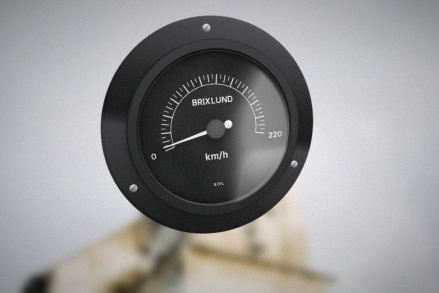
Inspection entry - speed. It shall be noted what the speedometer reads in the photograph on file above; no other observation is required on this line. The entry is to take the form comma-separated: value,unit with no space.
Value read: 5,km/h
